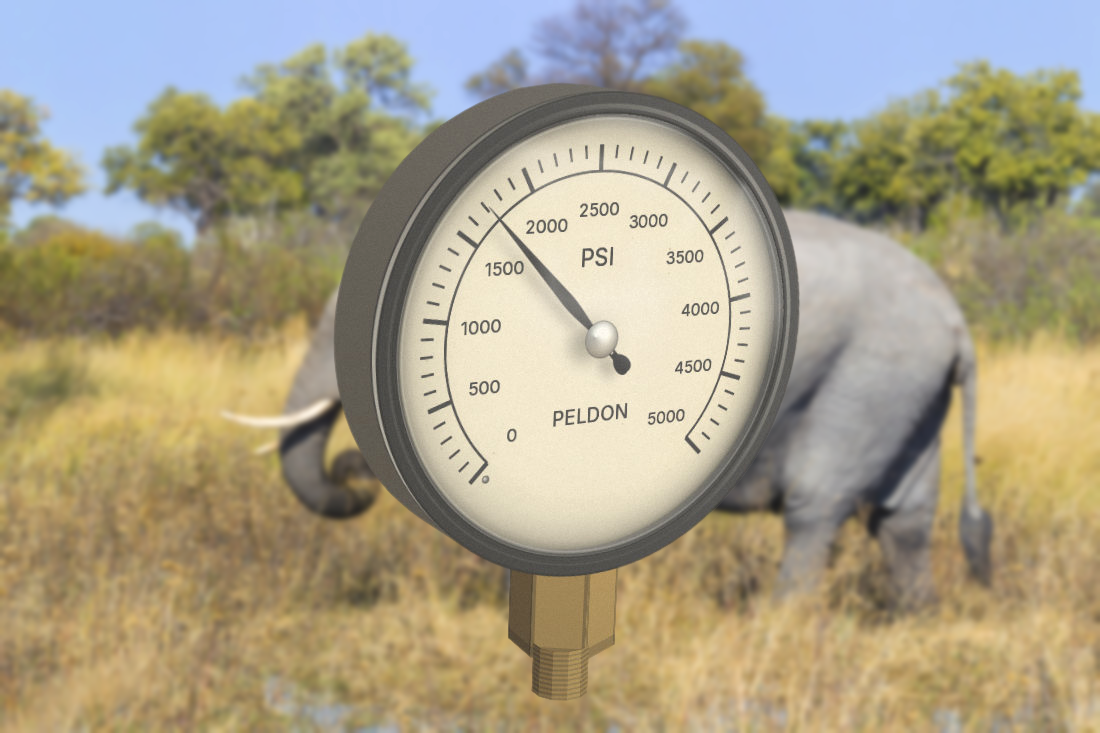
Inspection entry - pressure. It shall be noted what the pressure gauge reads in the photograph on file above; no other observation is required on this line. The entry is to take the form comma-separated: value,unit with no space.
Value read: 1700,psi
